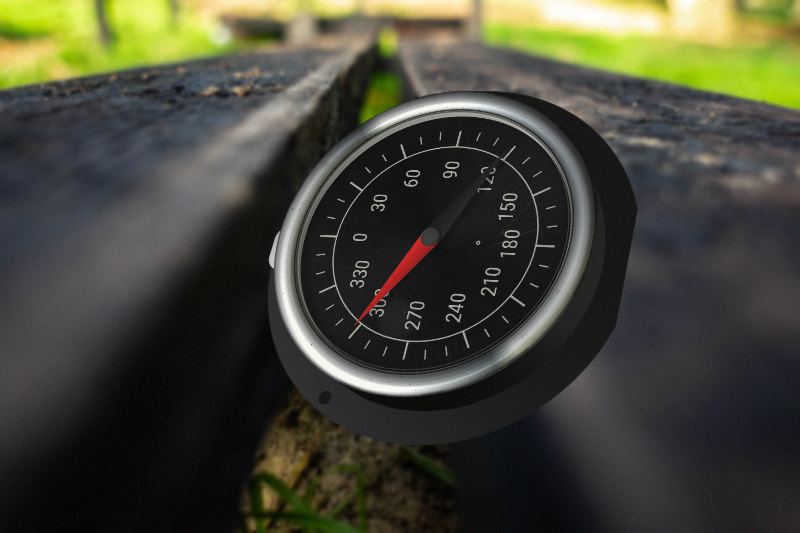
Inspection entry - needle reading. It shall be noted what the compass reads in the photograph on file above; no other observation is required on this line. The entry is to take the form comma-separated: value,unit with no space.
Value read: 300,°
